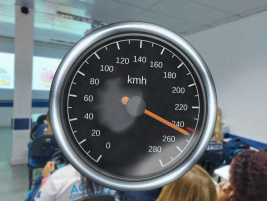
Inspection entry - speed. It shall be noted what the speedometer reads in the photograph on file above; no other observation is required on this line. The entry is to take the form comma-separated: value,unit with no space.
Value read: 245,km/h
